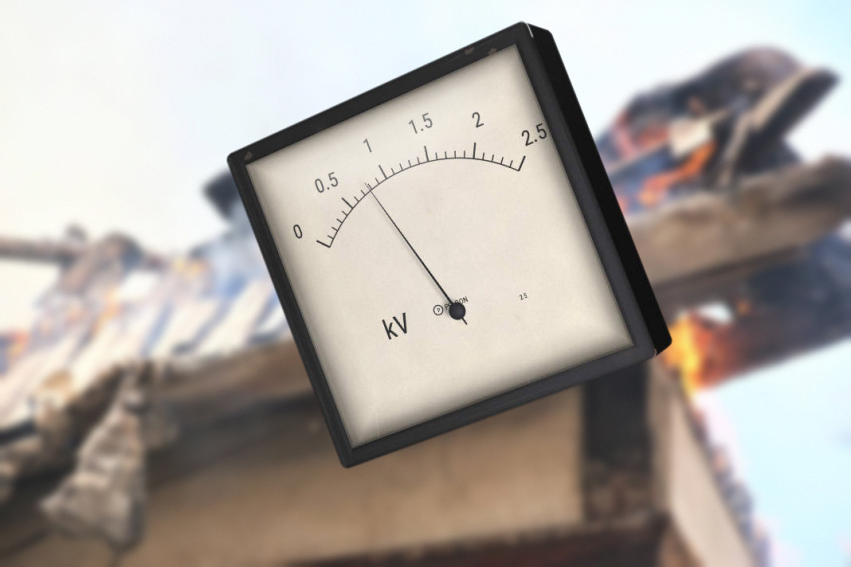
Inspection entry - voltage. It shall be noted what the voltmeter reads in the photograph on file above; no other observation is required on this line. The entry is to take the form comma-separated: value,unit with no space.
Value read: 0.8,kV
